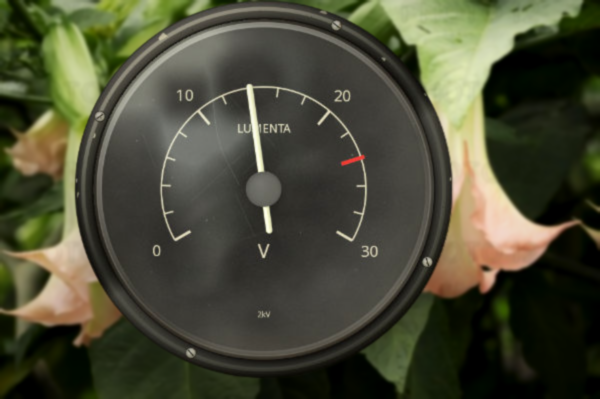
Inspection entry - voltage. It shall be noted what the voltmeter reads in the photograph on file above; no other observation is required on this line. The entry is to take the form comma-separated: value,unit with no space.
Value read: 14,V
